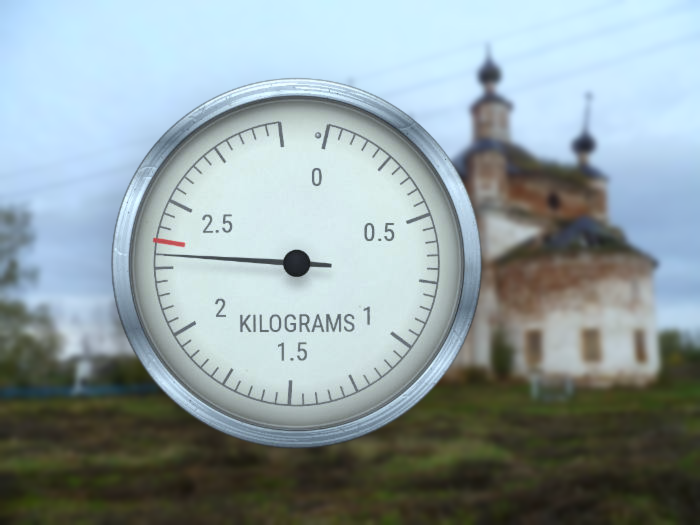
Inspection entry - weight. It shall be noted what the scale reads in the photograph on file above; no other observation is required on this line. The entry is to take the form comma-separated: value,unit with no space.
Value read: 2.3,kg
